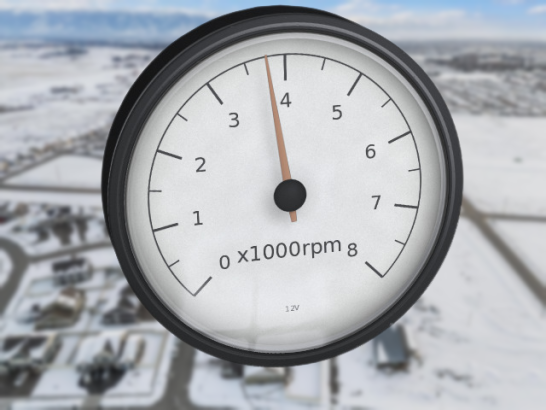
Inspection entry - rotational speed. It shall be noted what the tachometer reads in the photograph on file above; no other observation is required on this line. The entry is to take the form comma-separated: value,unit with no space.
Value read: 3750,rpm
